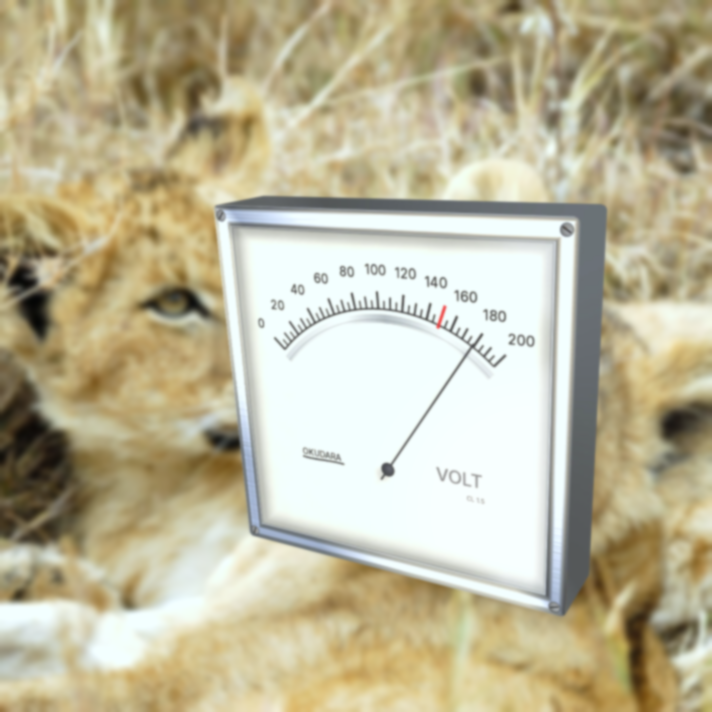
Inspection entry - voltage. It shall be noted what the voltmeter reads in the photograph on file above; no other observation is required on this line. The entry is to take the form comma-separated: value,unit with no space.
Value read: 180,V
